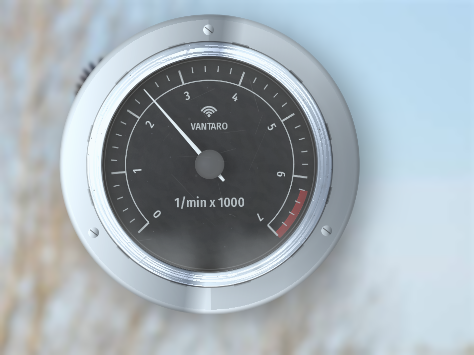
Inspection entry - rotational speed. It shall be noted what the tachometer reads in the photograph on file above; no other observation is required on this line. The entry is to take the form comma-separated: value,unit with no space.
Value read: 2400,rpm
